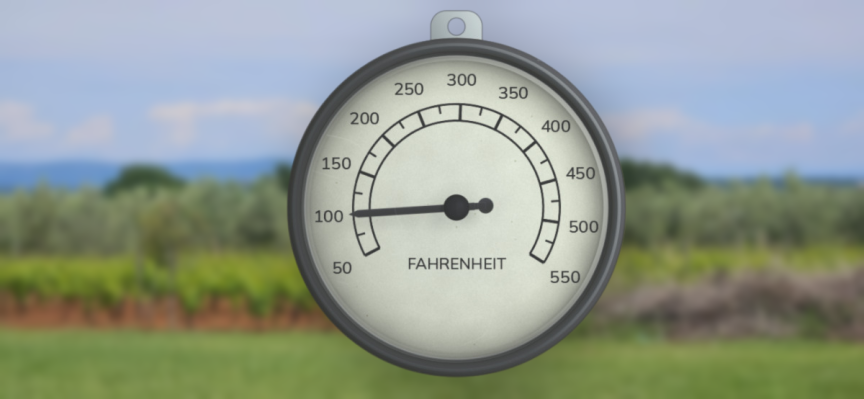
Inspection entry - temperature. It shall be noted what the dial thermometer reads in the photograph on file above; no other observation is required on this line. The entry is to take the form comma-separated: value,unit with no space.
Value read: 100,°F
